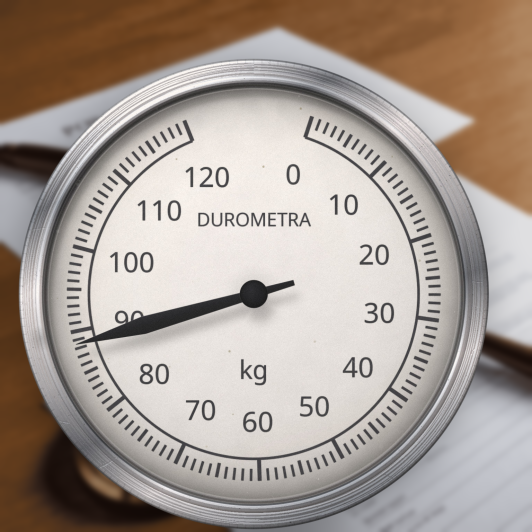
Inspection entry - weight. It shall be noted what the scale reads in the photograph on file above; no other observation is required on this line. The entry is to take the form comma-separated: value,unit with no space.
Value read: 88.5,kg
